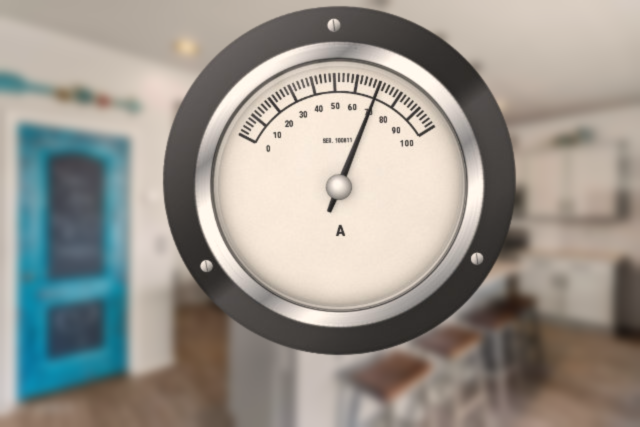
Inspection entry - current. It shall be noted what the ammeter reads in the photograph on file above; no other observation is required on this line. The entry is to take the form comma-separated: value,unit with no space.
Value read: 70,A
